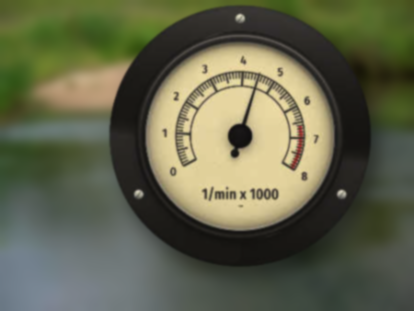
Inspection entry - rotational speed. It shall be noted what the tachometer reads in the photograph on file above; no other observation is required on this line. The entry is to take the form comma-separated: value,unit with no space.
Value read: 4500,rpm
